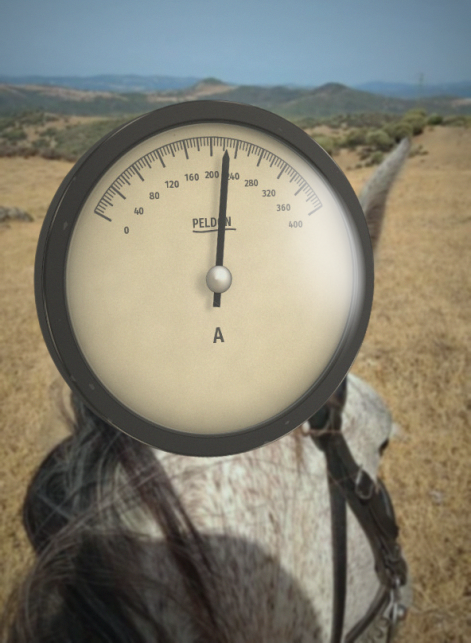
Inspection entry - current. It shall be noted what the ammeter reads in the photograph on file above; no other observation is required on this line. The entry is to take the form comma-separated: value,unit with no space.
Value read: 220,A
